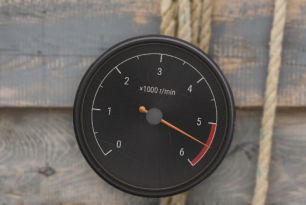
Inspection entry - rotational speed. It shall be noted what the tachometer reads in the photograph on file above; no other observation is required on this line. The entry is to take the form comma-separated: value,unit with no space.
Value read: 5500,rpm
